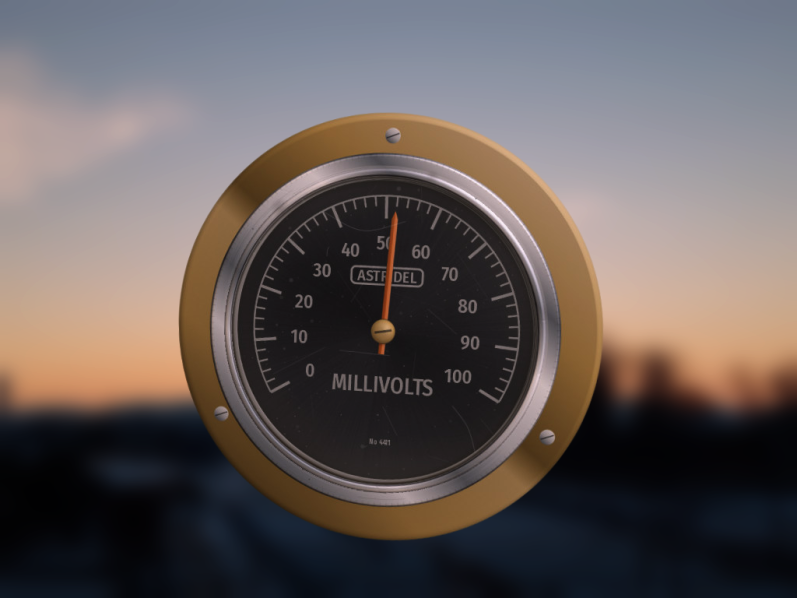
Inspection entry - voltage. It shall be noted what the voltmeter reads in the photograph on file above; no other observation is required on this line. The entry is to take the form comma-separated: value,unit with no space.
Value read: 52,mV
